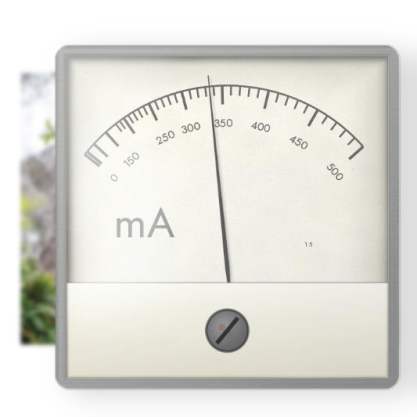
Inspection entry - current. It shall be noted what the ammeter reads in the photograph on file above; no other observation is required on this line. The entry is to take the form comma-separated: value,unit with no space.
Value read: 335,mA
